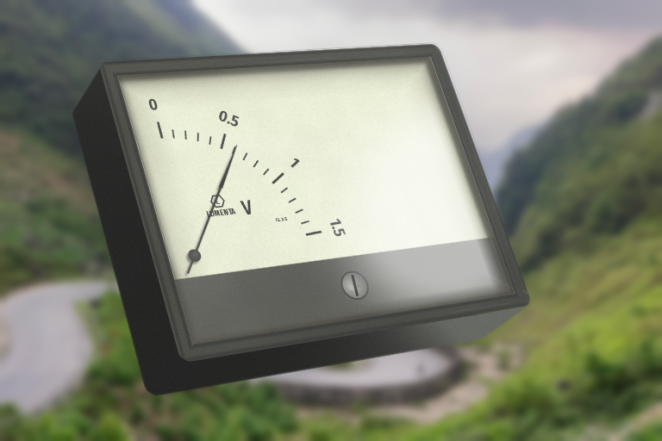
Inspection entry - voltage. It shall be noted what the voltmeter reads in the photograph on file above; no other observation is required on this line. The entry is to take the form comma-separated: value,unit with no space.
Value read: 0.6,V
